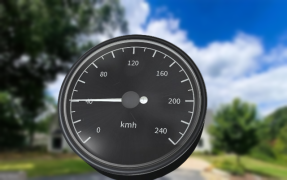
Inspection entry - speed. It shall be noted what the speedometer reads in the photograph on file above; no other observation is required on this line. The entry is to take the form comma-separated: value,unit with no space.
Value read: 40,km/h
